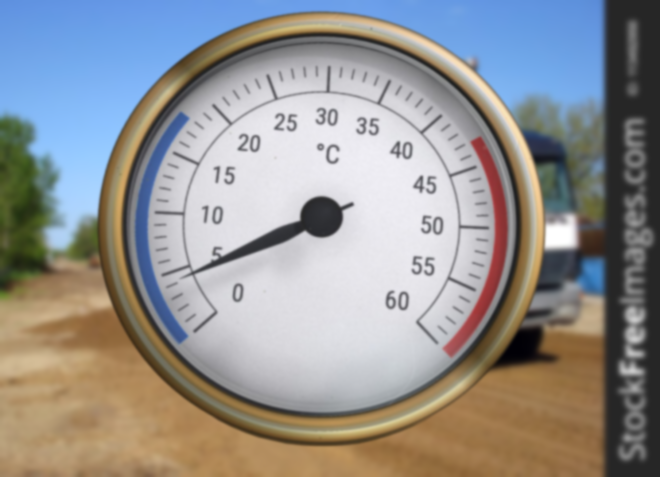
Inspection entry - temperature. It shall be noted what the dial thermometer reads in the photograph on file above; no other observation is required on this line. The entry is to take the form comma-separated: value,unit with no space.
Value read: 4,°C
